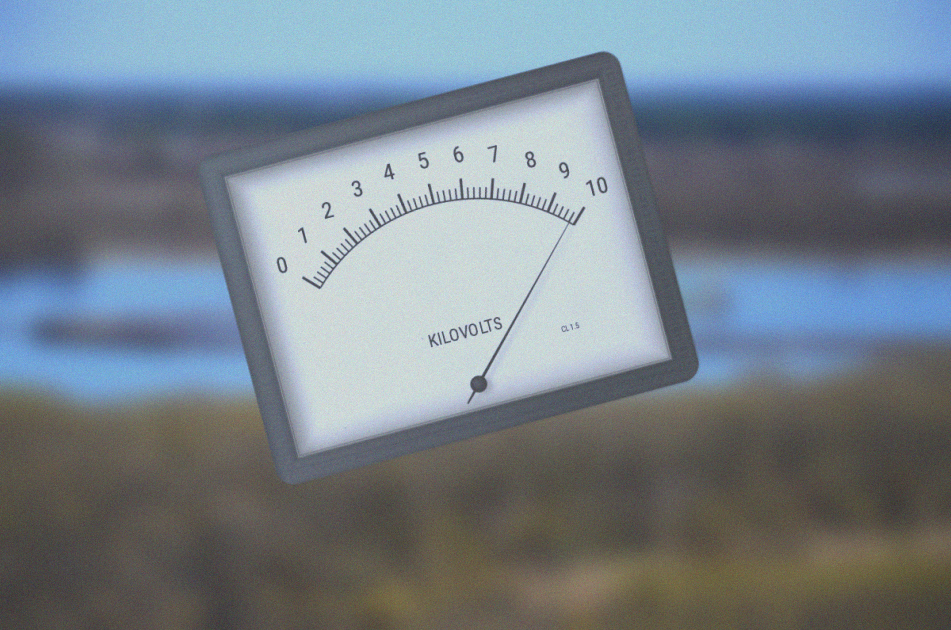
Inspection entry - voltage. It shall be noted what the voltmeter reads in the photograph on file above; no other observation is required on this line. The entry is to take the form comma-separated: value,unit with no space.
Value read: 9.8,kV
